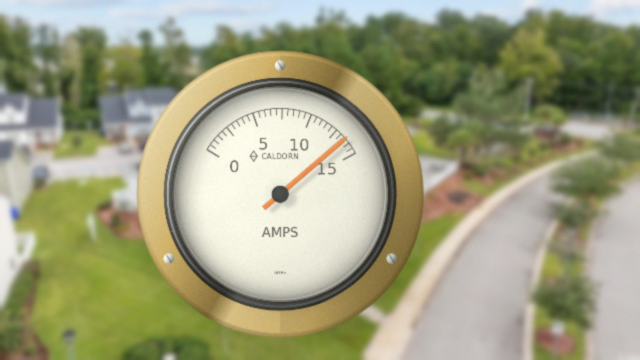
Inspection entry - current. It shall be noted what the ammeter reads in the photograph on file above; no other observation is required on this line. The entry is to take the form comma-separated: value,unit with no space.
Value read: 13.5,A
